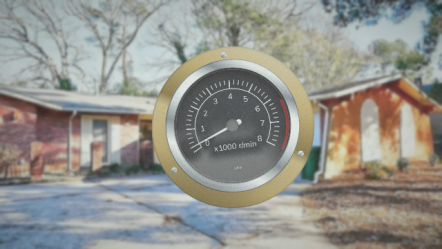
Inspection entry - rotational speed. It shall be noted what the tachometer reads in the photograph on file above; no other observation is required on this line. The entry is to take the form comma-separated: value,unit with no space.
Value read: 200,rpm
